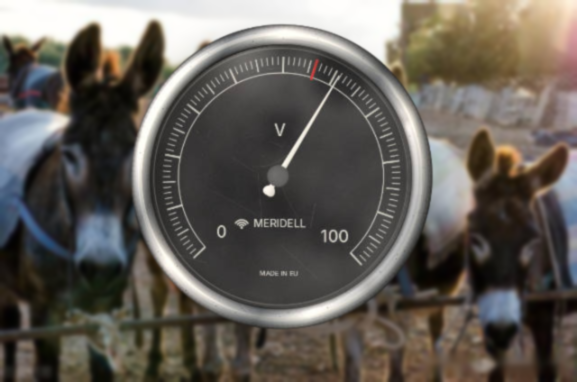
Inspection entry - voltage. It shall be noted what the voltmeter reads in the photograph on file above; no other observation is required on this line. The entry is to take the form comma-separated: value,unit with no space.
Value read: 61,V
